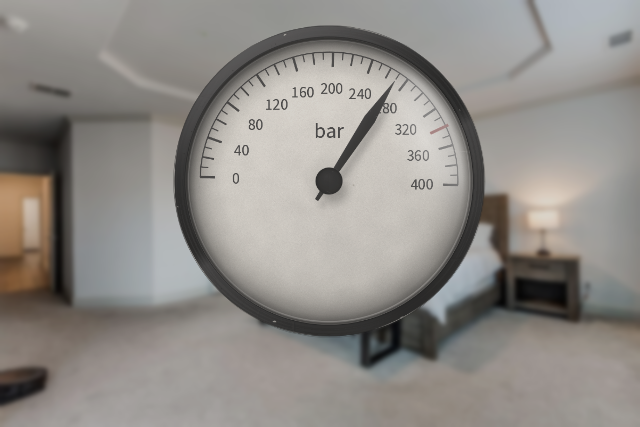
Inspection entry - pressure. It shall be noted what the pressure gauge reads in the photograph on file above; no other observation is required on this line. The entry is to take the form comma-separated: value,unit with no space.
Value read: 270,bar
